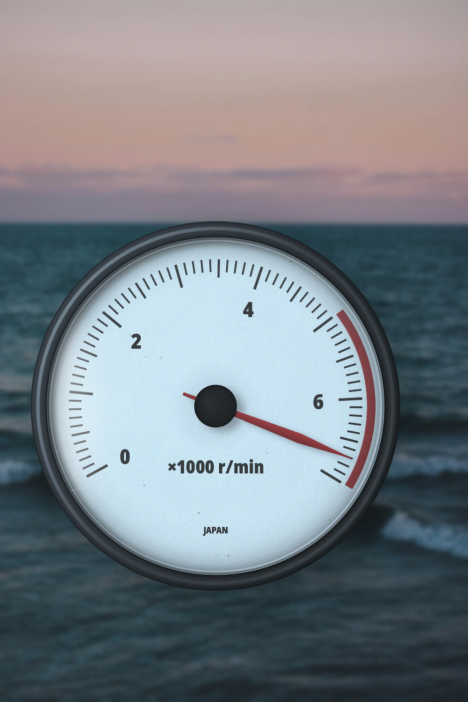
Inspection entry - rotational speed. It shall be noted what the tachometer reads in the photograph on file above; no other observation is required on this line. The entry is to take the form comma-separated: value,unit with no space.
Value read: 6700,rpm
